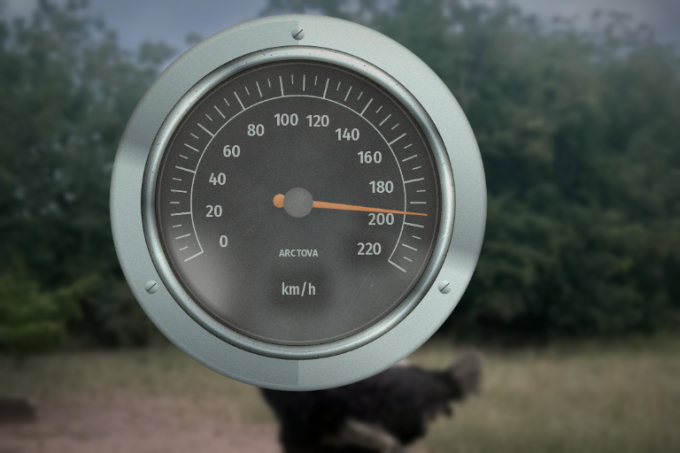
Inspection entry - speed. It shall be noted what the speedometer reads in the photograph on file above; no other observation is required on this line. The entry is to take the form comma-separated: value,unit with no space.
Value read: 195,km/h
